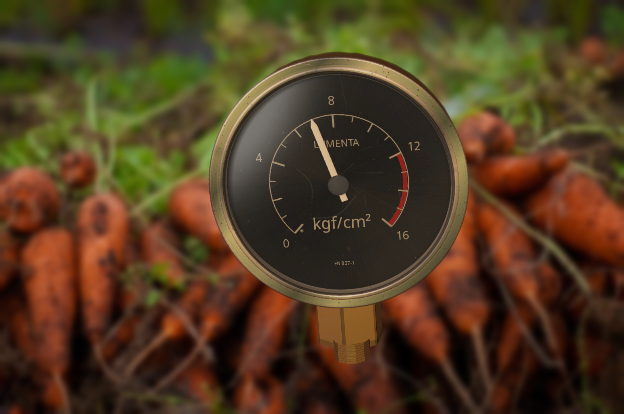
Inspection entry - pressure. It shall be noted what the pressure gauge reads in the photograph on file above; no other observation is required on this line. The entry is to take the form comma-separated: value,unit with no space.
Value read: 7,kg/cm²
